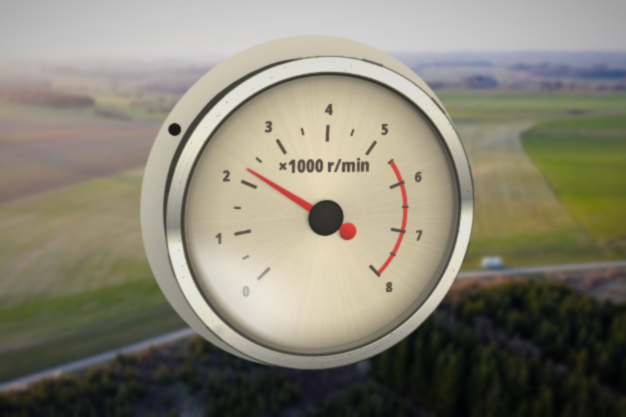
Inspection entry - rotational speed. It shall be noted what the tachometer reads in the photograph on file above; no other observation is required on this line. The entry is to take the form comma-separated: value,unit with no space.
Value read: 2250,rpm
